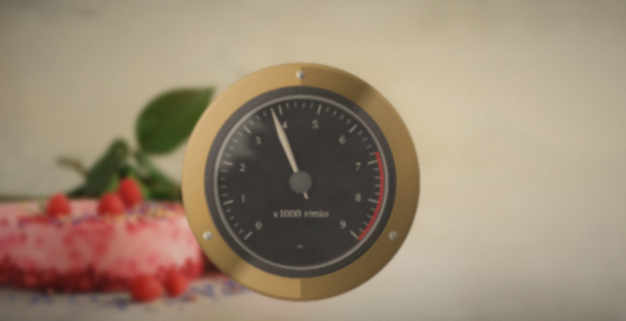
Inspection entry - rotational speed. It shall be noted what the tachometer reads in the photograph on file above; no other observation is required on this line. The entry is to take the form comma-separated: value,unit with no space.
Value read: 3800,rpm
